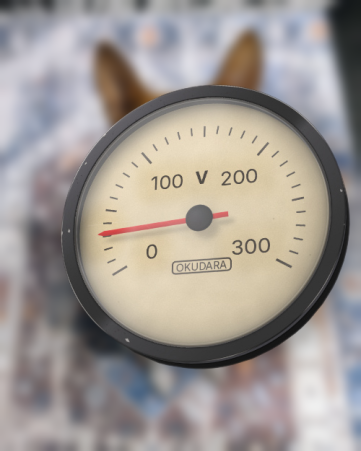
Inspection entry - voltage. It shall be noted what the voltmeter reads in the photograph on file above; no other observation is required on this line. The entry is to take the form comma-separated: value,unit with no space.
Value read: 30,V
